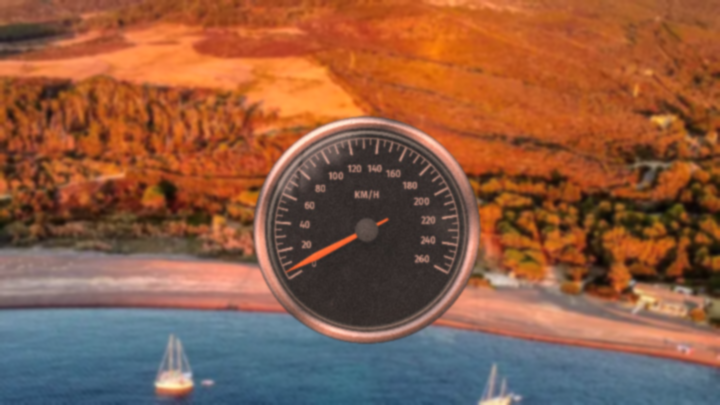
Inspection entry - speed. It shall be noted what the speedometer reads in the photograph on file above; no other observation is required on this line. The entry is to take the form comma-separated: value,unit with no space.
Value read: 5,km/h
